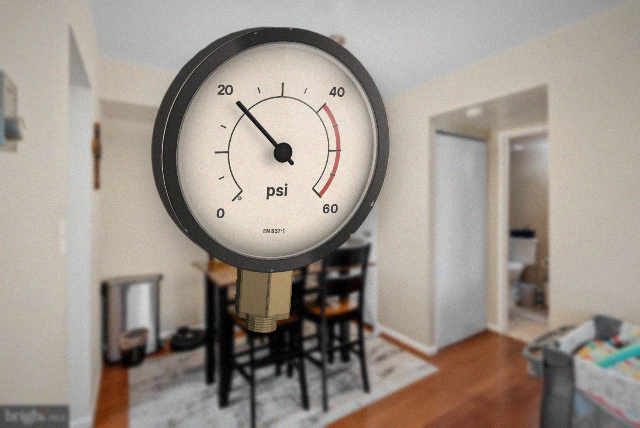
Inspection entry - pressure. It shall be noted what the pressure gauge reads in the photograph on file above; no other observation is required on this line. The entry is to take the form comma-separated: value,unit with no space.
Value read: 20,psi
